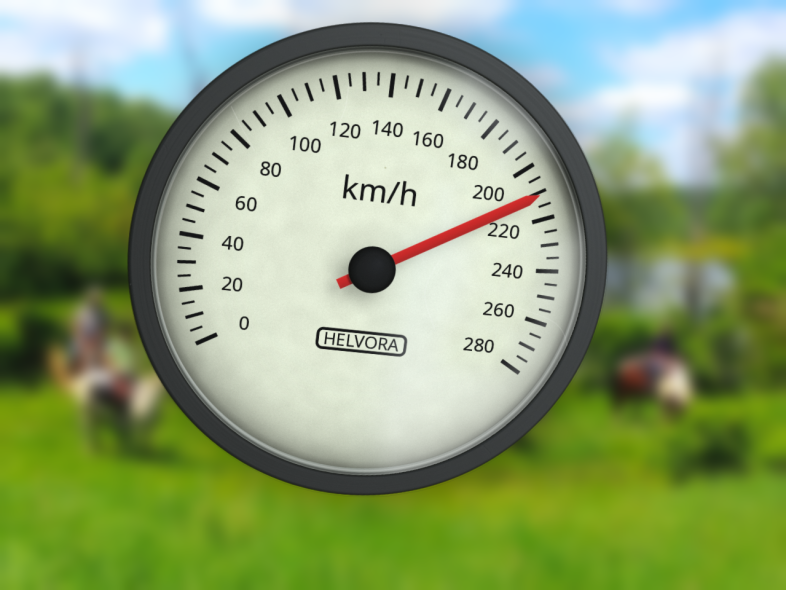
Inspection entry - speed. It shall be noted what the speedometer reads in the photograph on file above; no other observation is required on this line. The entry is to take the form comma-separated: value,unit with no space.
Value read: 210,km/h
